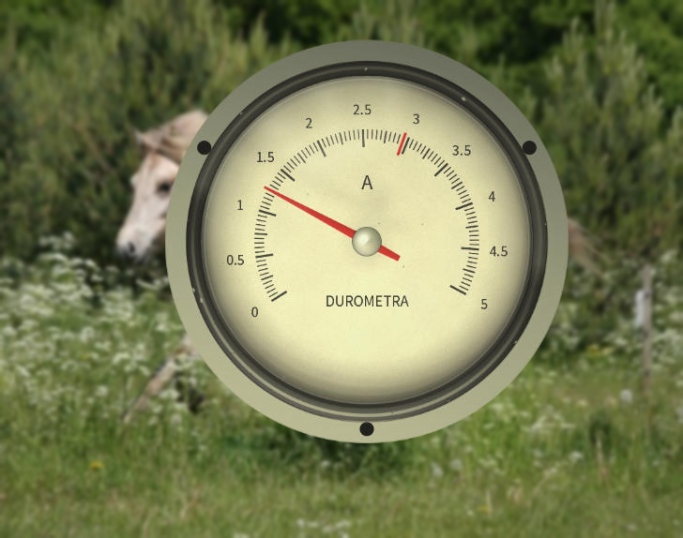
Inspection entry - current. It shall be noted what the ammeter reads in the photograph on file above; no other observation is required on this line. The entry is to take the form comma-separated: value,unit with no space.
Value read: 1.25,A
